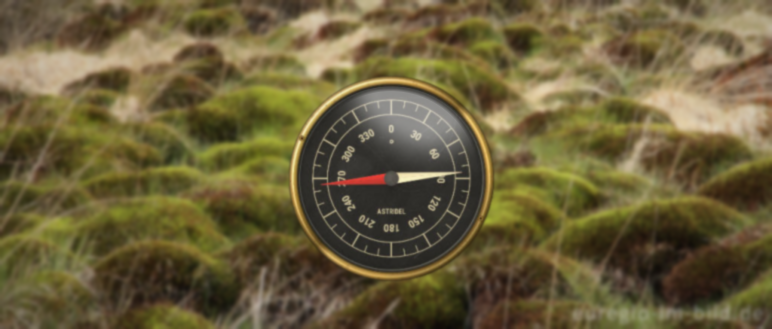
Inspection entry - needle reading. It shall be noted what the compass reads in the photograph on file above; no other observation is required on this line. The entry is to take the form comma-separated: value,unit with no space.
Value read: 265,°
